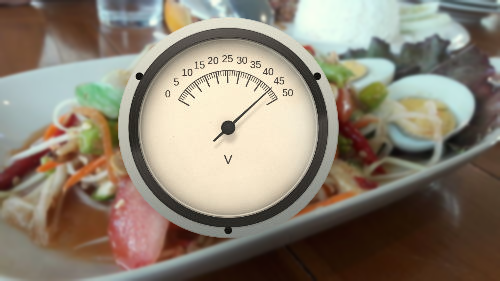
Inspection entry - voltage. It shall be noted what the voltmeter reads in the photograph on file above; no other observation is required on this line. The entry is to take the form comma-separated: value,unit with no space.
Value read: 45,V
